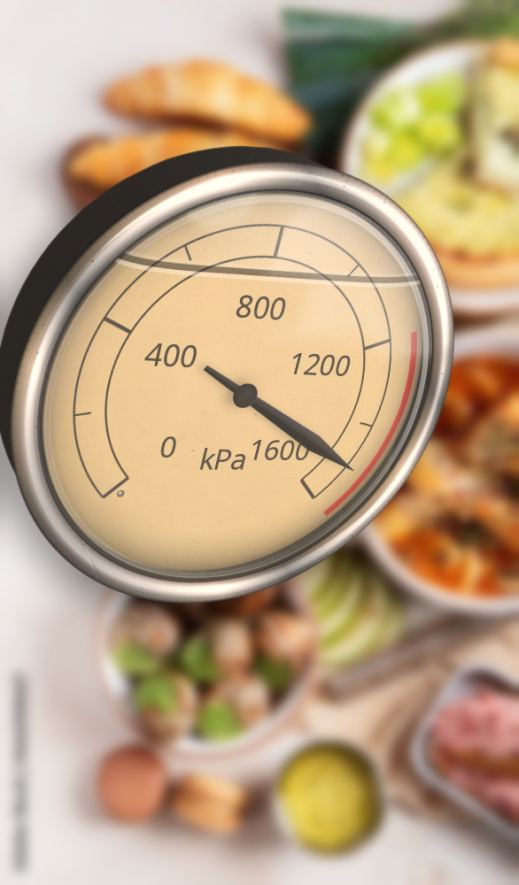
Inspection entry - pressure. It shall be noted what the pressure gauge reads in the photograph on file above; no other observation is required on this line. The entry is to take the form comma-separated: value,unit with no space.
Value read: 1500,kPa
